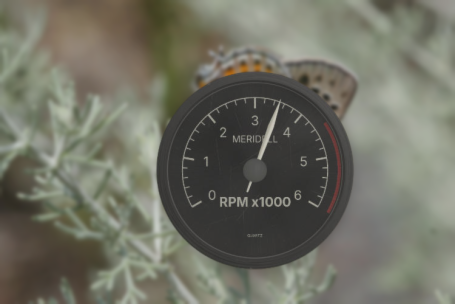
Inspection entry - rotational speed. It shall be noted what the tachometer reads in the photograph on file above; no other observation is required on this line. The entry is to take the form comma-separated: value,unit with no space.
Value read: 3500,rpm
